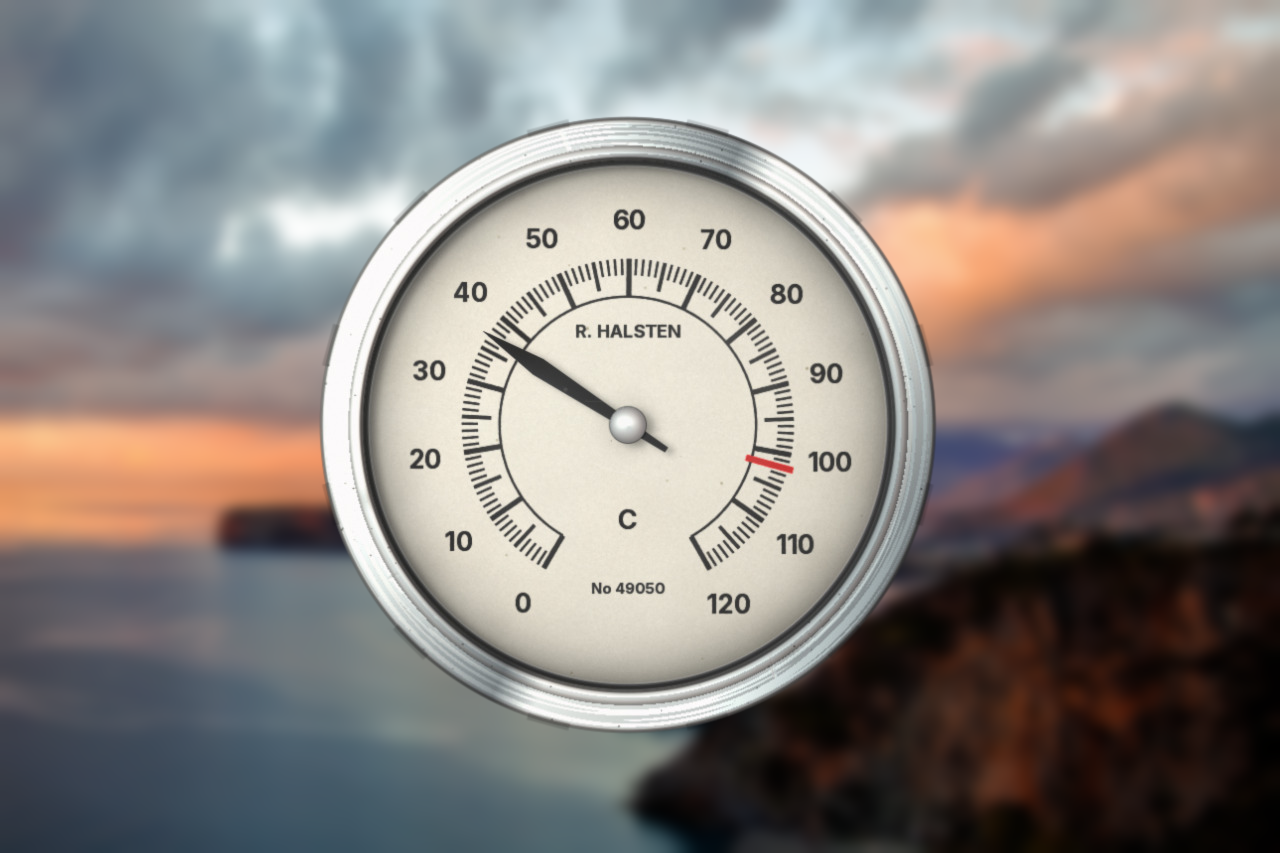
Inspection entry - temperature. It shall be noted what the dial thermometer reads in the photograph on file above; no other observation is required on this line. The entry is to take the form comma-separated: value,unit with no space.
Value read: 37,°C
